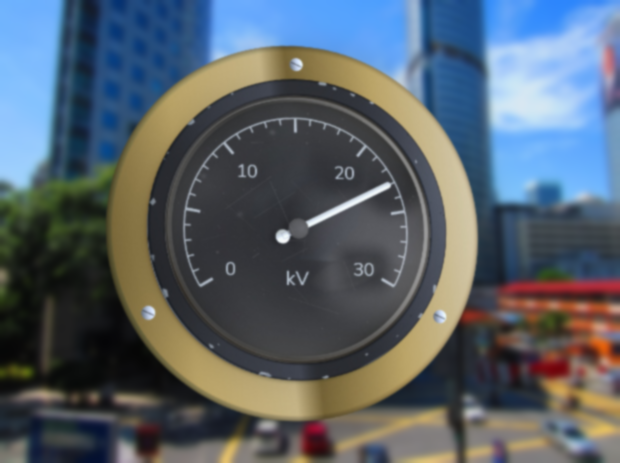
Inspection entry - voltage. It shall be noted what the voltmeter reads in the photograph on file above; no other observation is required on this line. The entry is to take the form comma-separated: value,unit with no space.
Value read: 23,kV
